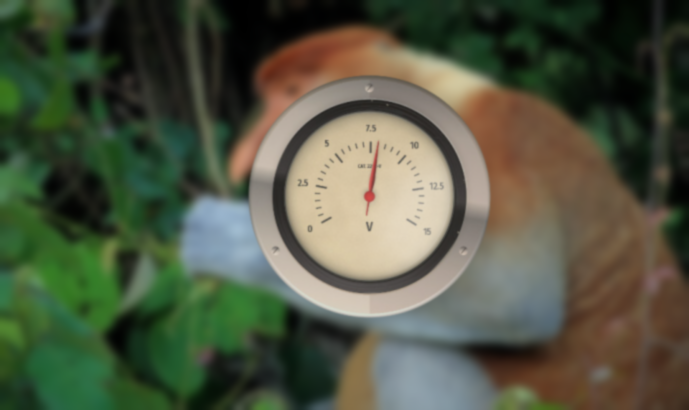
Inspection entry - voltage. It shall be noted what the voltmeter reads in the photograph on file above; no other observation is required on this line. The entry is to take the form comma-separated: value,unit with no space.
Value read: 8,V
